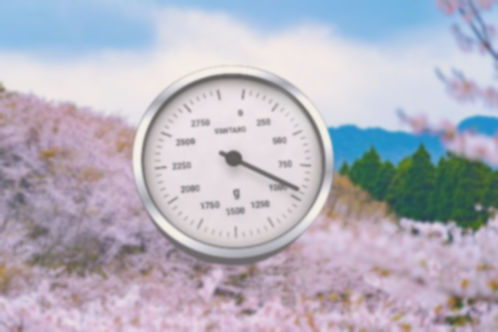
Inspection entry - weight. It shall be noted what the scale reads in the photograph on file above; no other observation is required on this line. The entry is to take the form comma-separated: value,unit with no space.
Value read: 950,g
